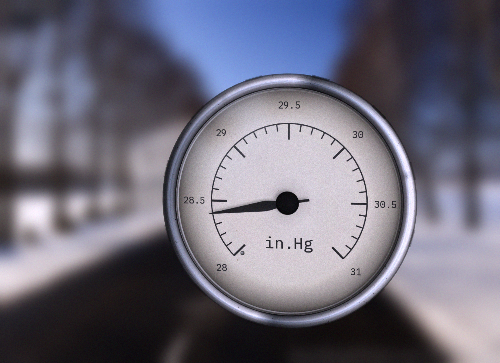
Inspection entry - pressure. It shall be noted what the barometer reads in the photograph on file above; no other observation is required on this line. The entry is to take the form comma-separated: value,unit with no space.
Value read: 28.4,inHg
